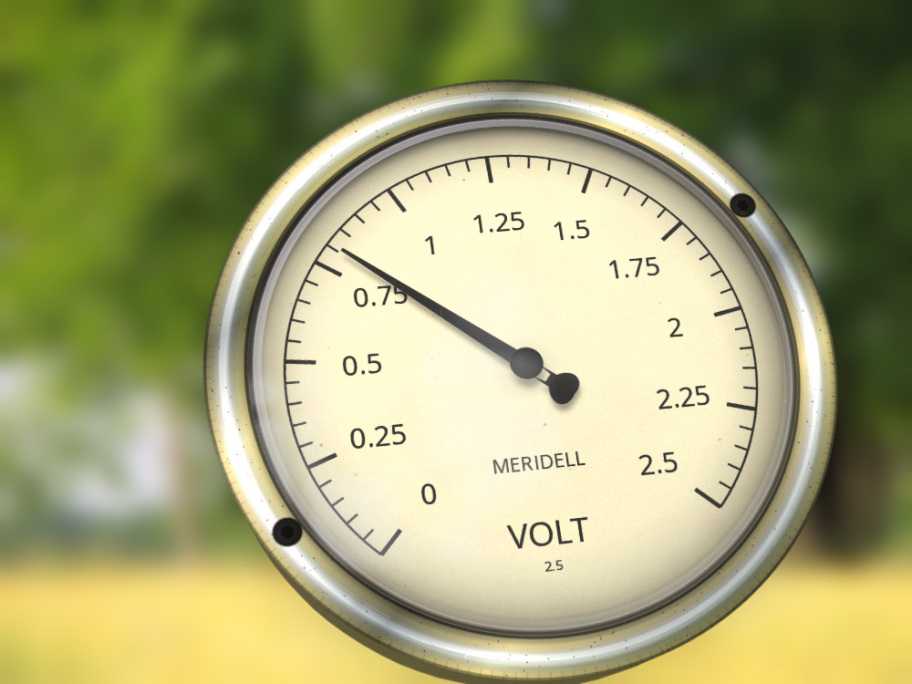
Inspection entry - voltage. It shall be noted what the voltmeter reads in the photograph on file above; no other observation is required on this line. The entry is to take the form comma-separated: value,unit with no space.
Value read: 0.8,V
